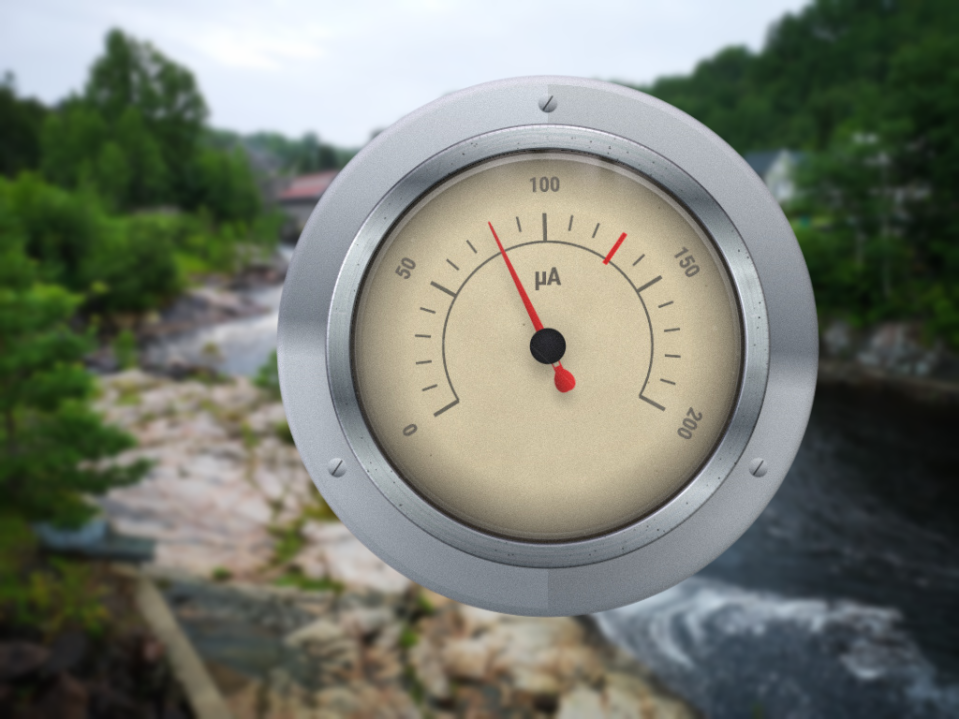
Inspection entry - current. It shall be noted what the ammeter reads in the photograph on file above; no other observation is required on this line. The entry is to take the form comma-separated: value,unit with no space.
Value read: 80,µA
